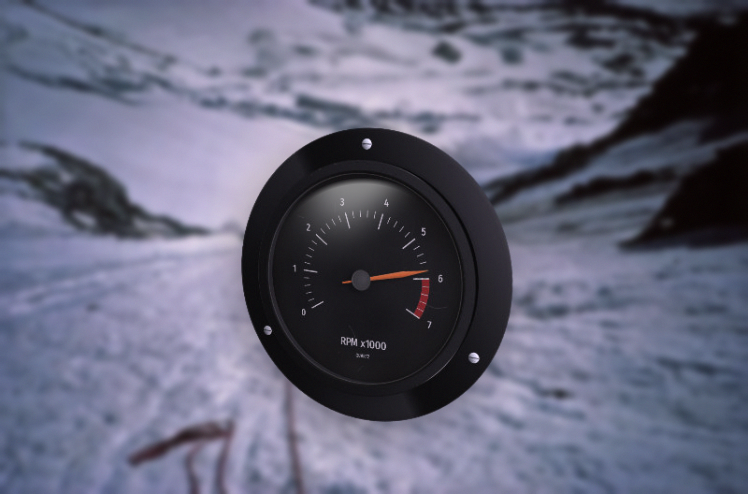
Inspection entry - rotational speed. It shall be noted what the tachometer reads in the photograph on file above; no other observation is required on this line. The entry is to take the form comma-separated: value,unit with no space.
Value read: 5800,rpm
